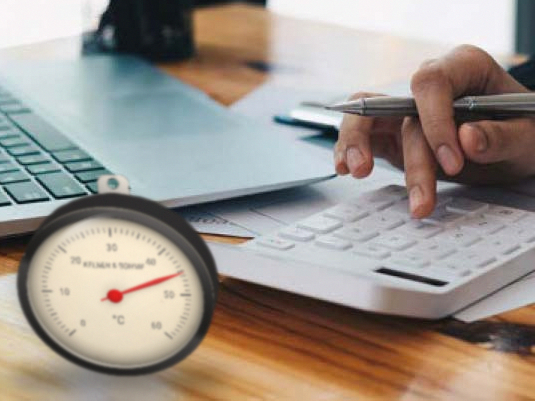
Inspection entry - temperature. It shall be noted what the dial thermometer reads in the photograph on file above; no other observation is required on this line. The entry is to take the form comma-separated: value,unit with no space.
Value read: 45,°C
